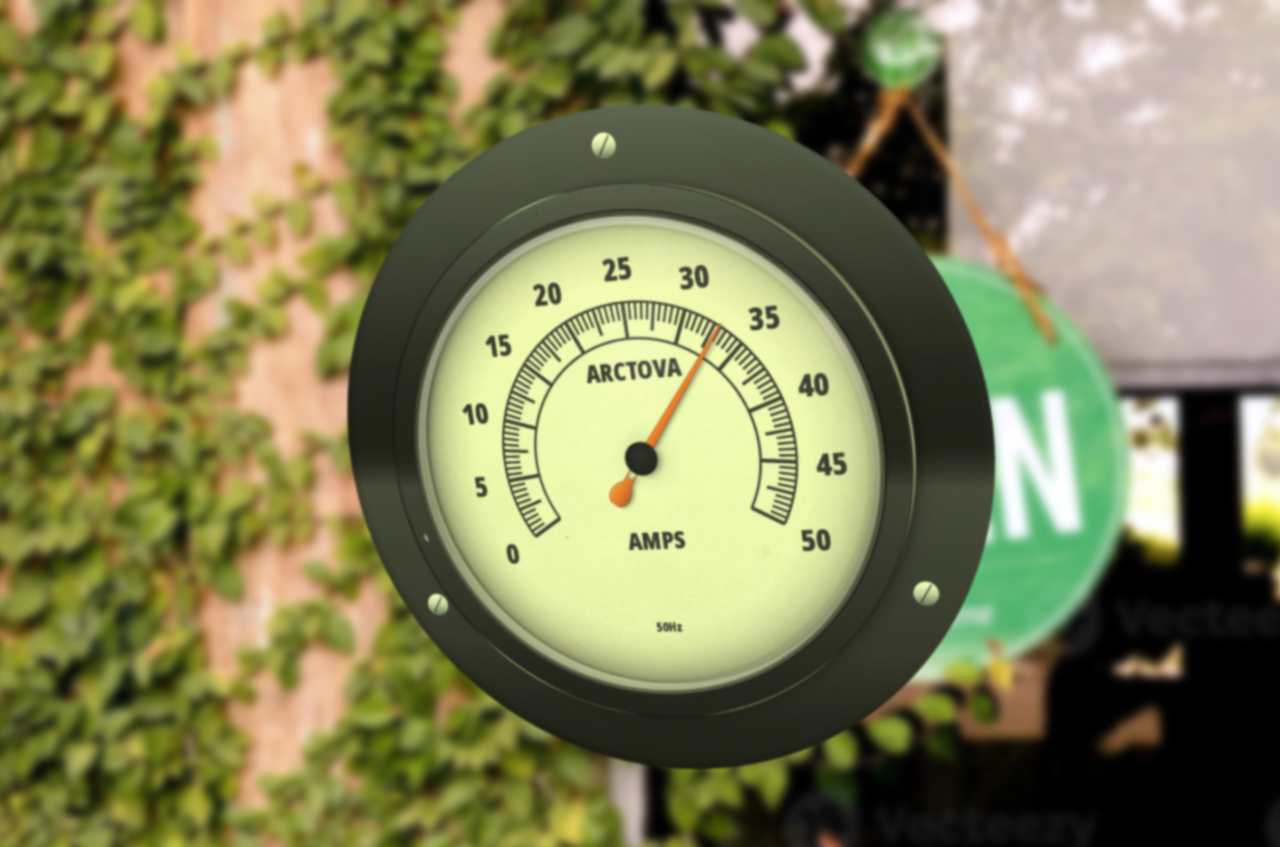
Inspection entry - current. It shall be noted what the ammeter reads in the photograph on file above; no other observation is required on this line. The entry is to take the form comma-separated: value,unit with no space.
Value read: 33,A
